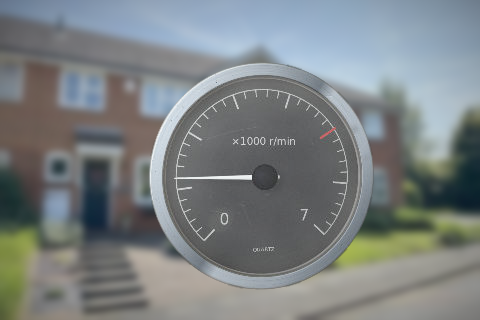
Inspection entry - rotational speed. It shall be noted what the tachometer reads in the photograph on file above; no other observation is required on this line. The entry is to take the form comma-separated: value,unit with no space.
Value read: 1200,rpm
